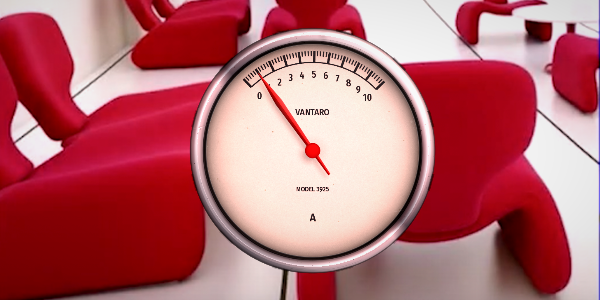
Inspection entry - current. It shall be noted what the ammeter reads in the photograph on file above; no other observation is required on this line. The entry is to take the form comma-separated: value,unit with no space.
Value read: 1,A
